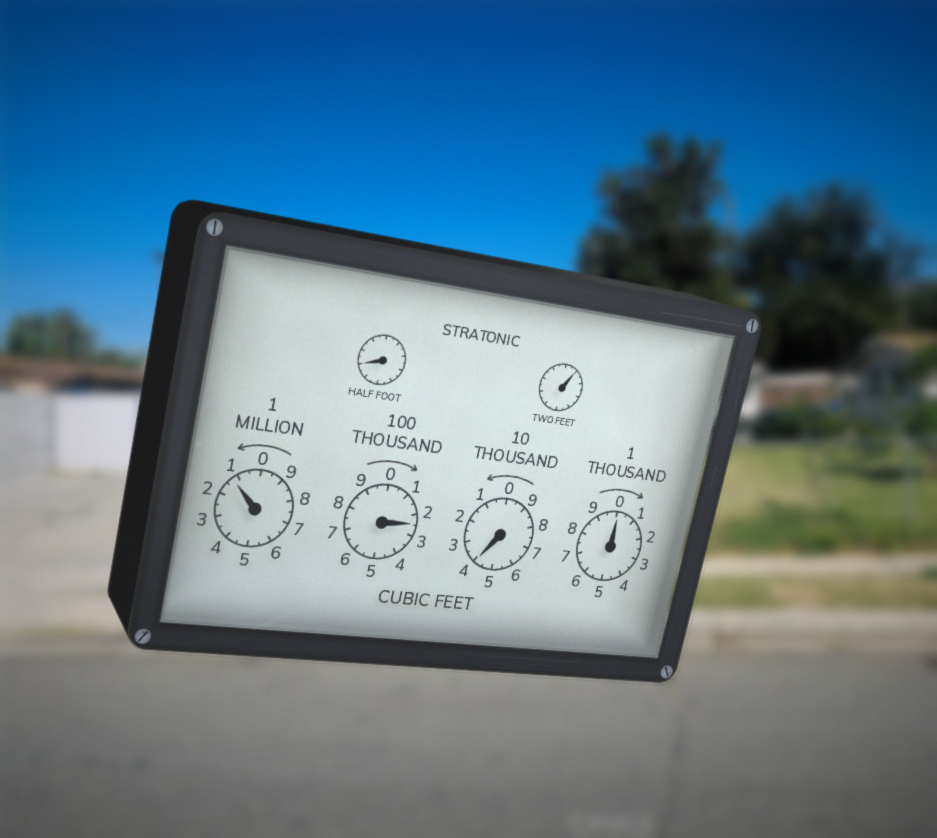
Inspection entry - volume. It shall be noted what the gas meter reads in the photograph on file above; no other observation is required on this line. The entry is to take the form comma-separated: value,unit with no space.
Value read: 124000,ft³
